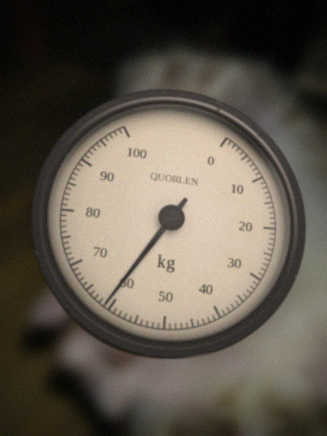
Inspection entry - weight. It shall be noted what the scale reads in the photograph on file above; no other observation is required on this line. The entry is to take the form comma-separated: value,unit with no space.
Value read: 61,kg
